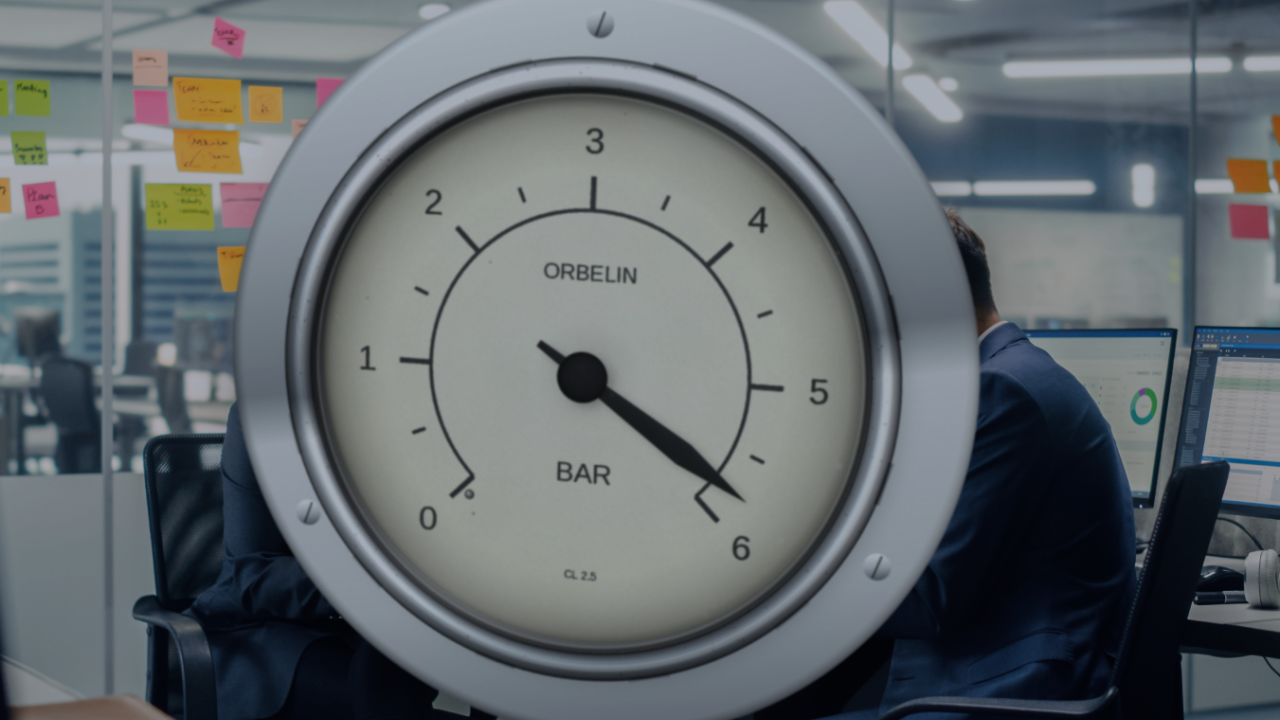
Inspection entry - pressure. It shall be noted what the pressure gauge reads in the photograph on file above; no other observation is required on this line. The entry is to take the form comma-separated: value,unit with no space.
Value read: 5.75,bar
